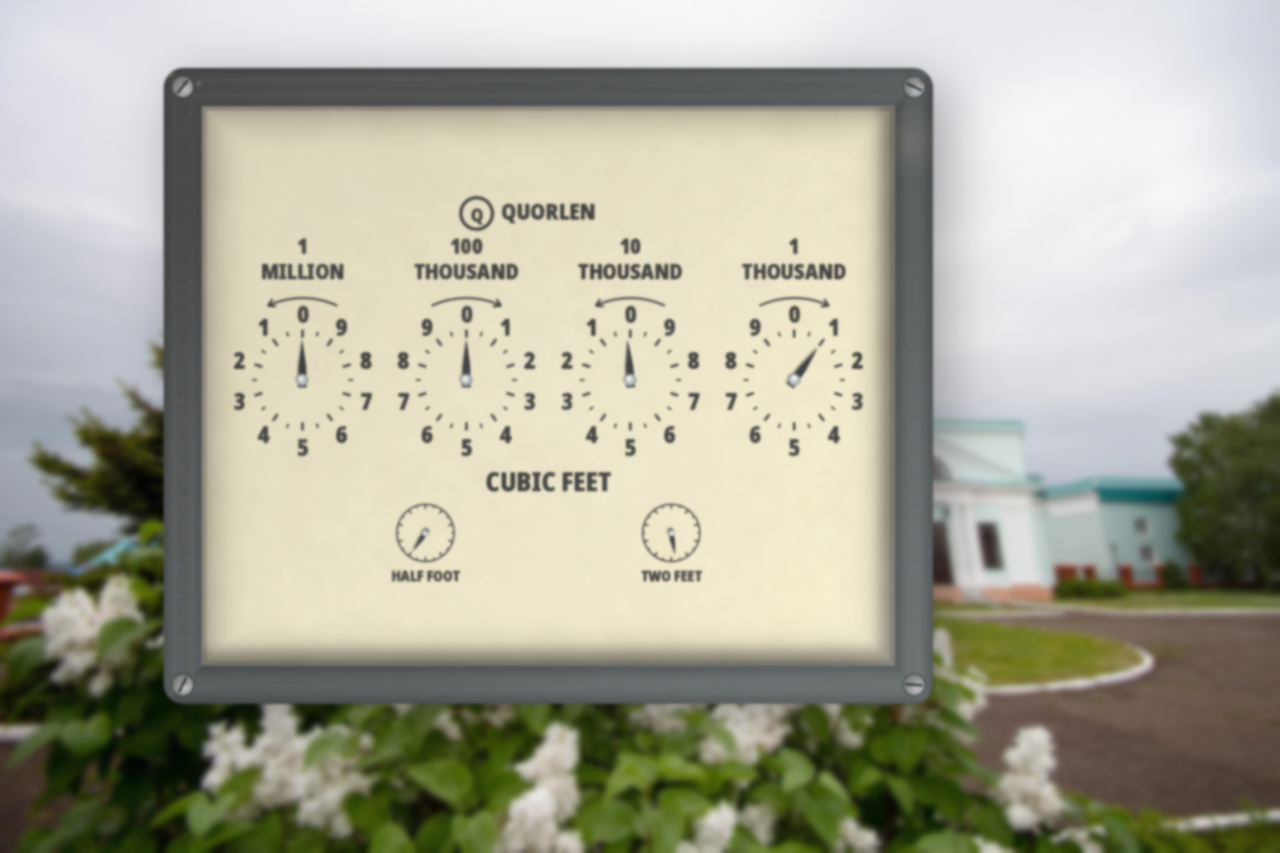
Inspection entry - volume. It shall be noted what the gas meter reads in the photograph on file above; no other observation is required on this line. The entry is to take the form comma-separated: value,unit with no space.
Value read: 100,ft³
